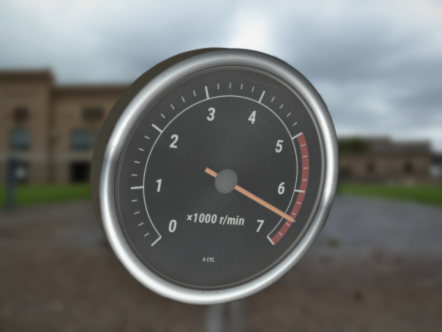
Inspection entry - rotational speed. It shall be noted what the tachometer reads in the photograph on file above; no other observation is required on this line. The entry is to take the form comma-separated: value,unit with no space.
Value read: 6500,rpm
